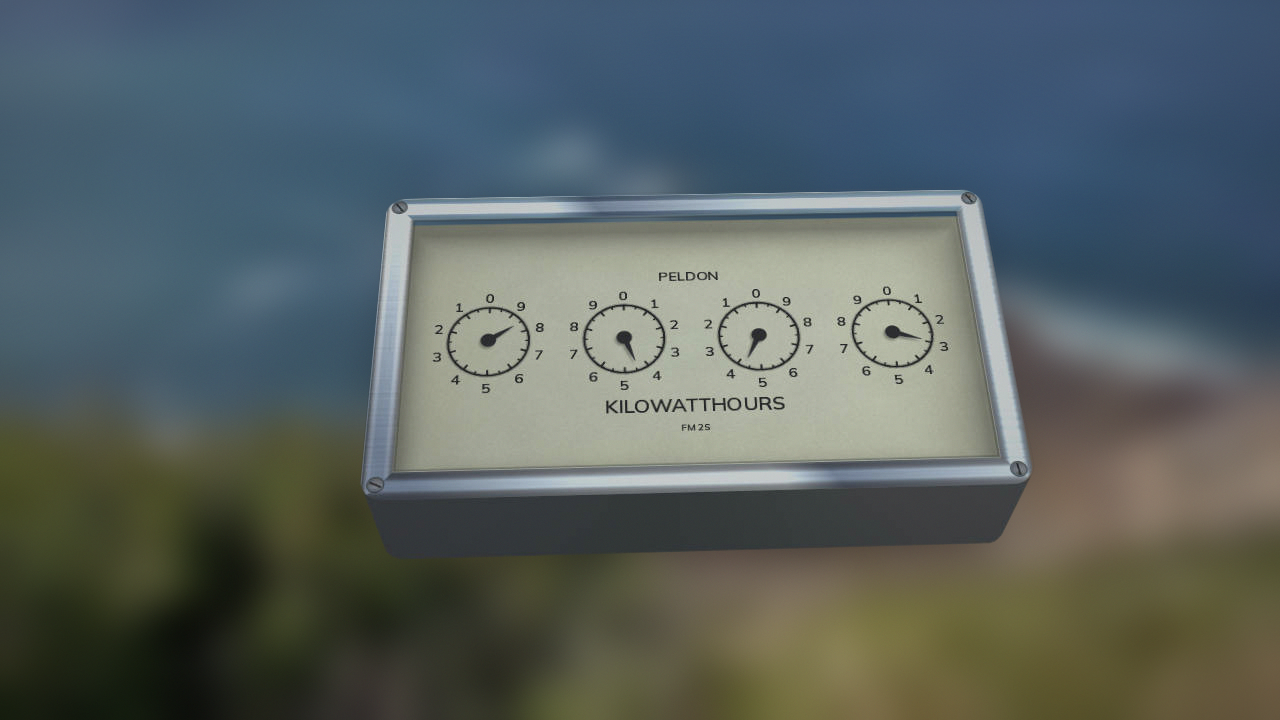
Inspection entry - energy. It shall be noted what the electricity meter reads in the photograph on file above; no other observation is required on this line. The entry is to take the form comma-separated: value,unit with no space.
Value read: 8443,kWh
